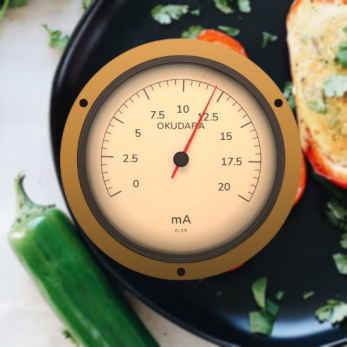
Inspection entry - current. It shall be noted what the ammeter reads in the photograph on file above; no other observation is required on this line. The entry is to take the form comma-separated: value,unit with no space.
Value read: 12,mA
